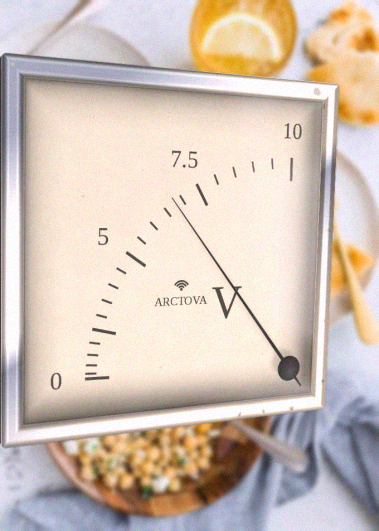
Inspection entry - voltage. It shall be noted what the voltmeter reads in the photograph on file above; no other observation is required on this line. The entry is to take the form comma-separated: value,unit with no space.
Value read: 6.75,V
